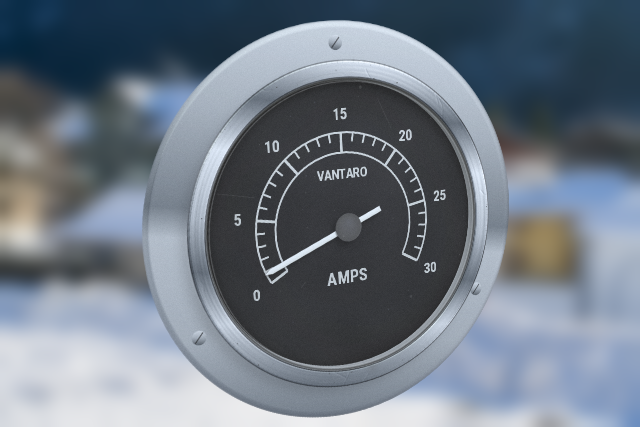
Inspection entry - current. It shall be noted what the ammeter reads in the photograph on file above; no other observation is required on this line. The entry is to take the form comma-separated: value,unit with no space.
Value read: 1,A
